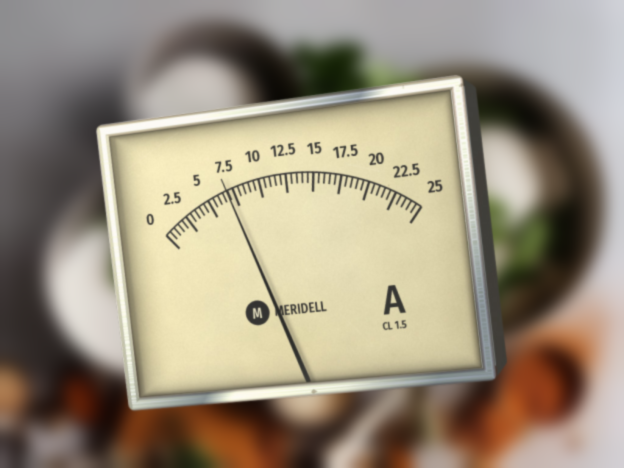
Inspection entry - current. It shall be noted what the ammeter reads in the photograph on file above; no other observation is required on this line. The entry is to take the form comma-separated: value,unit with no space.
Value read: 7,A
